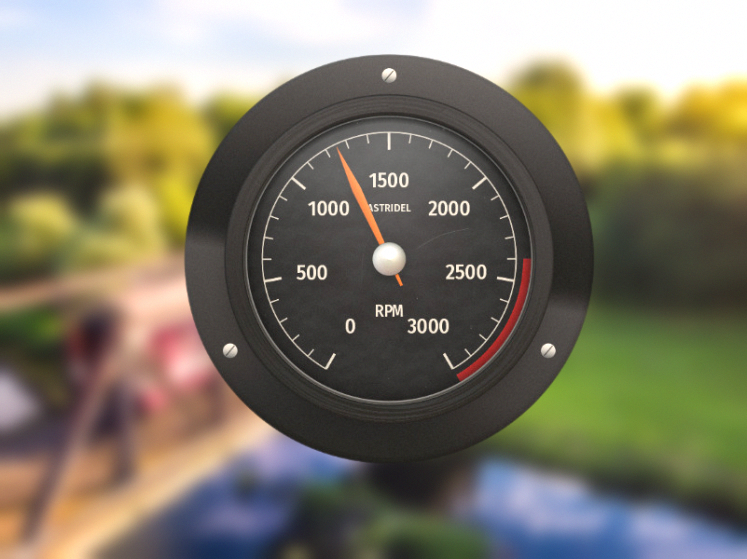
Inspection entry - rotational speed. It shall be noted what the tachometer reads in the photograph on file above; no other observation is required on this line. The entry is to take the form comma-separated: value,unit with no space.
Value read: 1250,rpm
